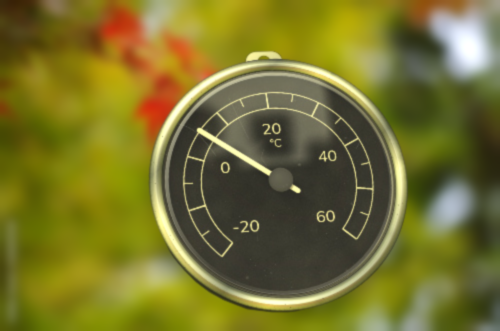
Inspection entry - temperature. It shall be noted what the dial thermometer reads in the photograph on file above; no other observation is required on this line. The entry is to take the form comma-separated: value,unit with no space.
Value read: 5,°C
